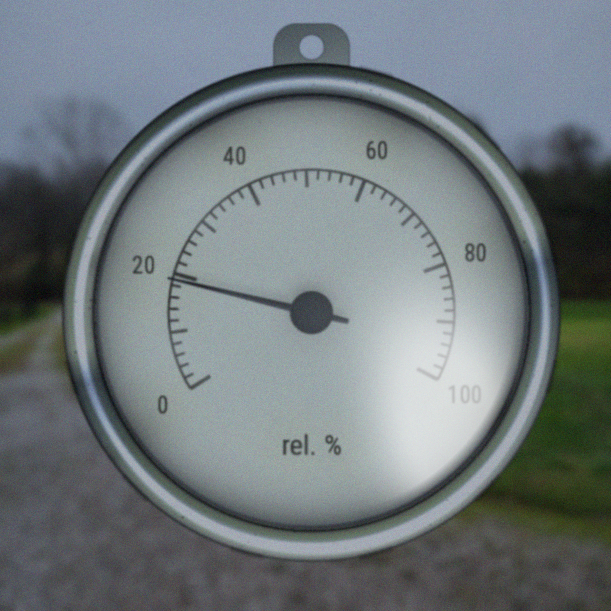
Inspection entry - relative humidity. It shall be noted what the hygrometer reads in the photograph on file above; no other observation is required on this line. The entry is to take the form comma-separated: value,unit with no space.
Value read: 19,%
